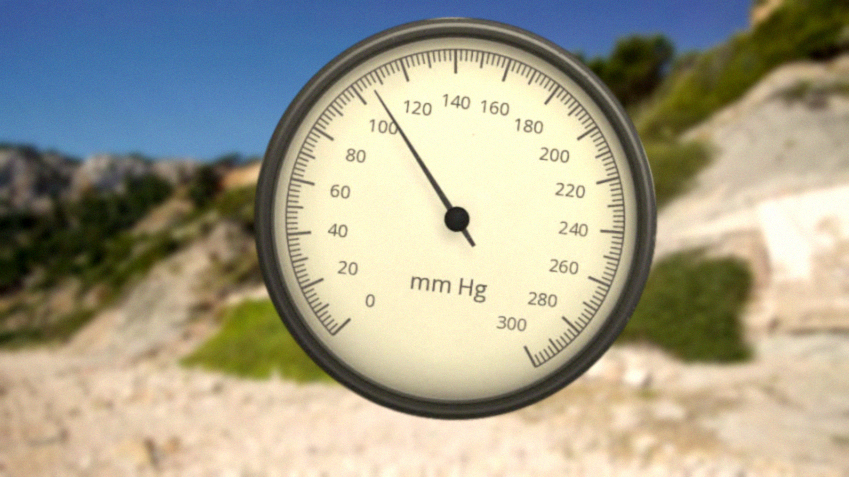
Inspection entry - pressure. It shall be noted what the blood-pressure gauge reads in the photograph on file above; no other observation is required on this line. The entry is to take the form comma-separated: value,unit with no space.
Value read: 106,mmHg
